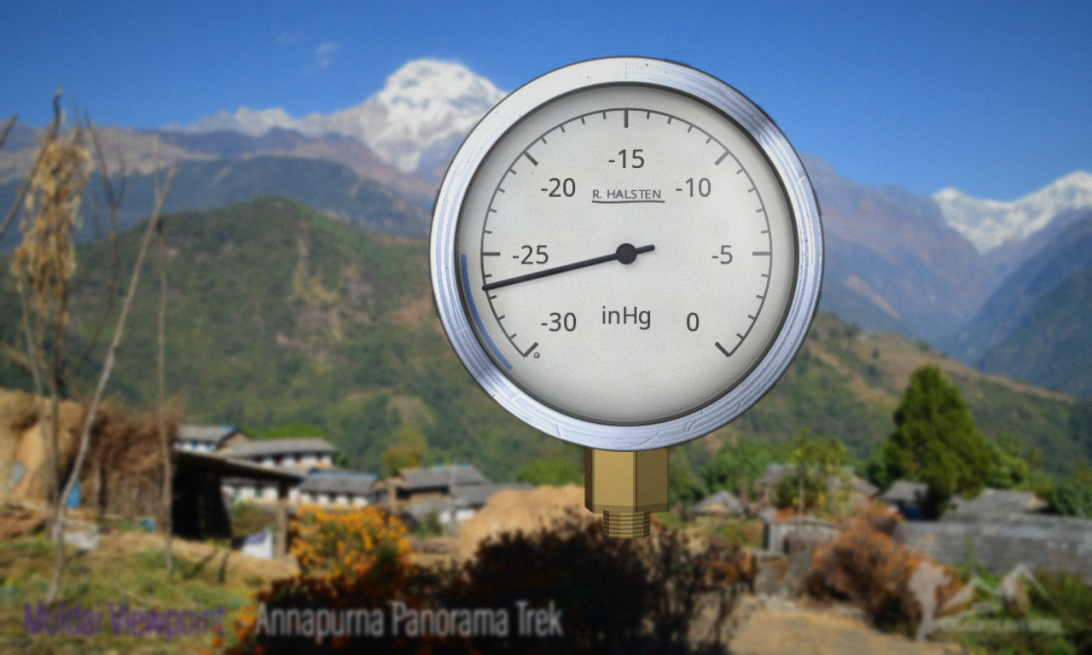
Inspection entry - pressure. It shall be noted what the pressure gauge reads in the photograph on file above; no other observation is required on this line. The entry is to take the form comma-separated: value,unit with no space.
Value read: -26.5,inHg
